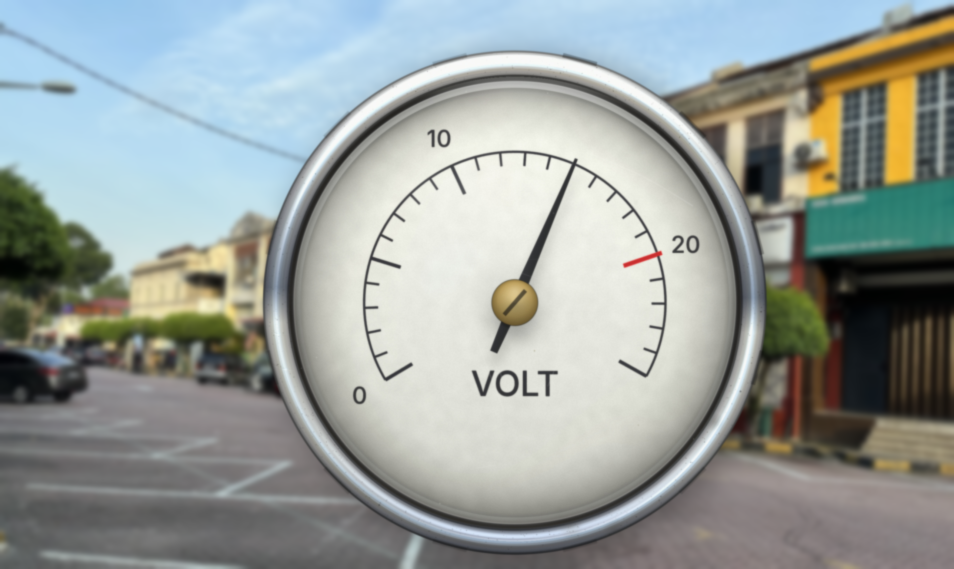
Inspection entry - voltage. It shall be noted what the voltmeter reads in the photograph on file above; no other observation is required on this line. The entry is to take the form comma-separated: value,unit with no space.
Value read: 15,V
